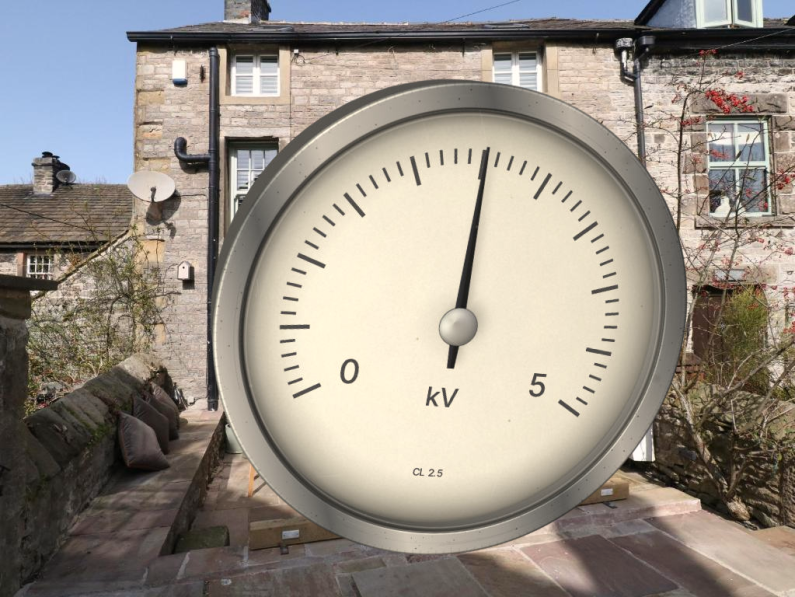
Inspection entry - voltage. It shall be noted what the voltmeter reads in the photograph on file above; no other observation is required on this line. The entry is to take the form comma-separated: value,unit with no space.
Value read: 2.5,kV
